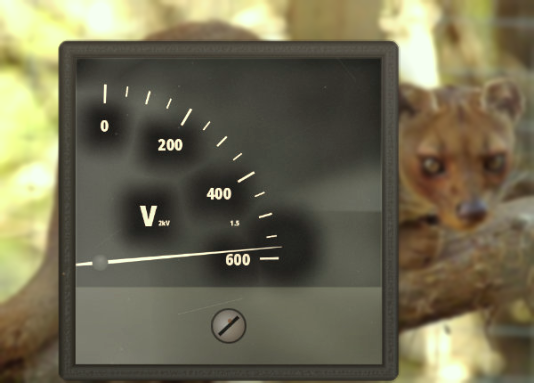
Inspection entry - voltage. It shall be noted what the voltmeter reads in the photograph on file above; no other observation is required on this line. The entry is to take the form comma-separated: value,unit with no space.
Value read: 575,V
